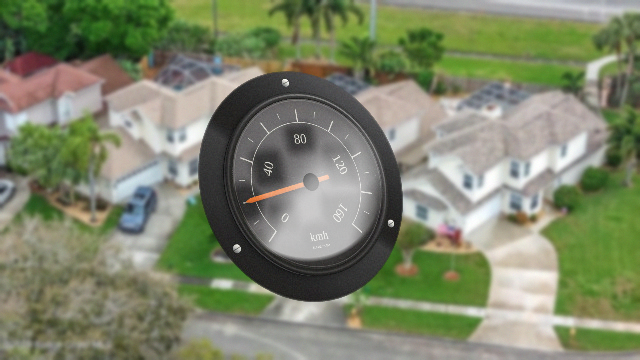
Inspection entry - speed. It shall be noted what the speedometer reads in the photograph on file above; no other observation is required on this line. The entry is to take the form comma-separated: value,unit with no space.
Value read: 20,km/h
